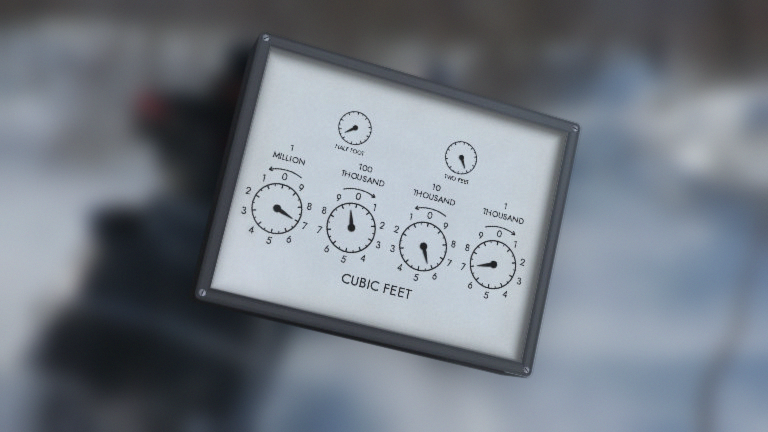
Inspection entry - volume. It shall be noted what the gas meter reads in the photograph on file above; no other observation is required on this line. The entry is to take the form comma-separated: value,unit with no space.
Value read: 695700,ft³
